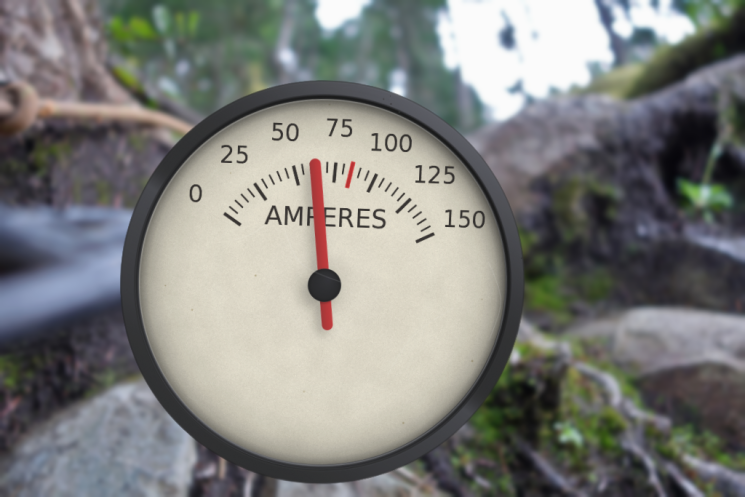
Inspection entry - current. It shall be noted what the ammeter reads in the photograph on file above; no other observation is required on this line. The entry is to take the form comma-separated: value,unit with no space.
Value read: 62.5,A
